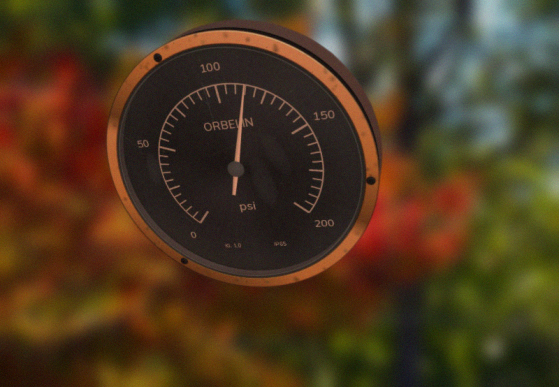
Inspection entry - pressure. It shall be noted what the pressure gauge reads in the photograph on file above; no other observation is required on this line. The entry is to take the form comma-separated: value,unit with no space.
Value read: 115,psi
